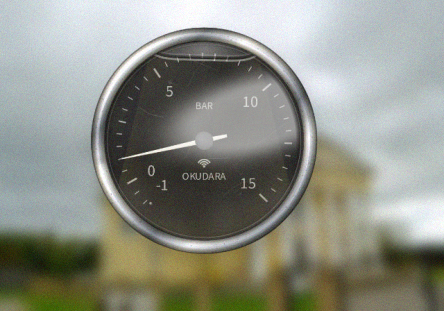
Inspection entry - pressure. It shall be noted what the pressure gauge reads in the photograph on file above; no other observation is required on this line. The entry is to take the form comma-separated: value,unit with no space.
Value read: 1,bar
